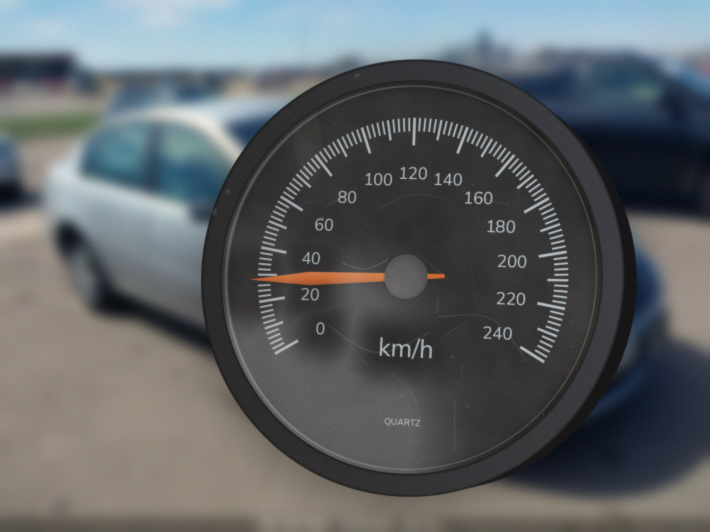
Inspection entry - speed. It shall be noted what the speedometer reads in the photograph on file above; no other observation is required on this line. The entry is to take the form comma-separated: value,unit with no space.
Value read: 28,km/h
